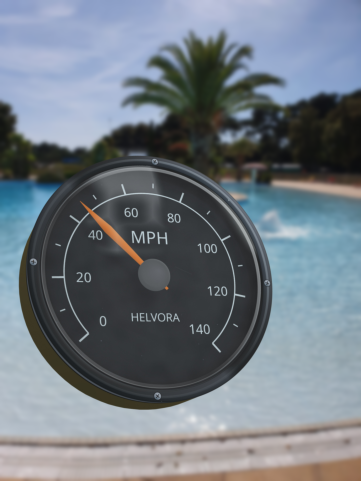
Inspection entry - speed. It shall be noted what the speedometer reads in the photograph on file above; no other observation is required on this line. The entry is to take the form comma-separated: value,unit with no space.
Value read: 45,mph
